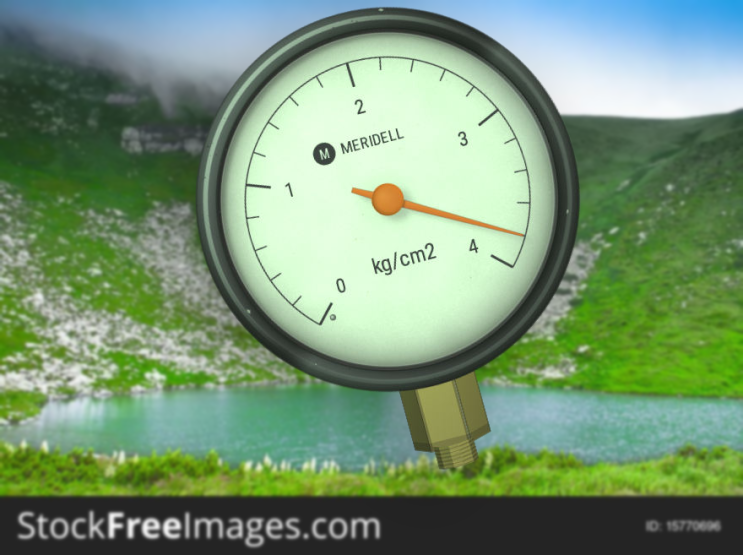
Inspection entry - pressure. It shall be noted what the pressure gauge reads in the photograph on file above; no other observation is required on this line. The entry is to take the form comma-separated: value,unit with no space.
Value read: 3.8,kg/cm²
